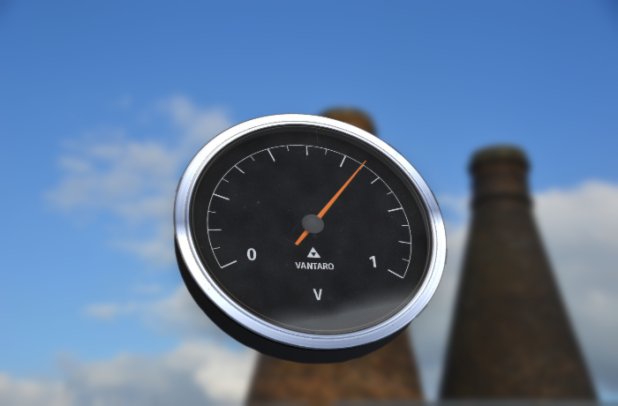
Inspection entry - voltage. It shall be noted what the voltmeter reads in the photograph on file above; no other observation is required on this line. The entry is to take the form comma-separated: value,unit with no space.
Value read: 0.65,V
